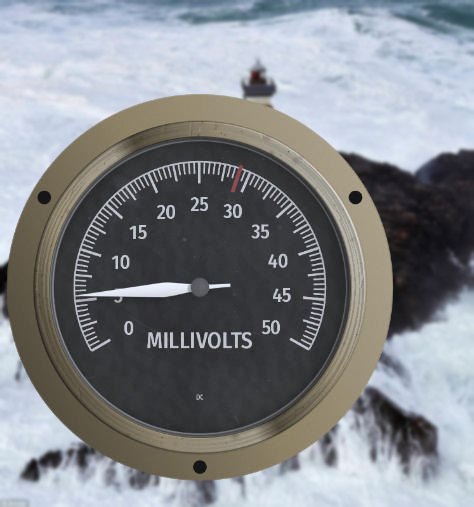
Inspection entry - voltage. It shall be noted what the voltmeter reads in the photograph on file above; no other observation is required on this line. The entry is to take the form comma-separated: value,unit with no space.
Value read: 5.5,mV
